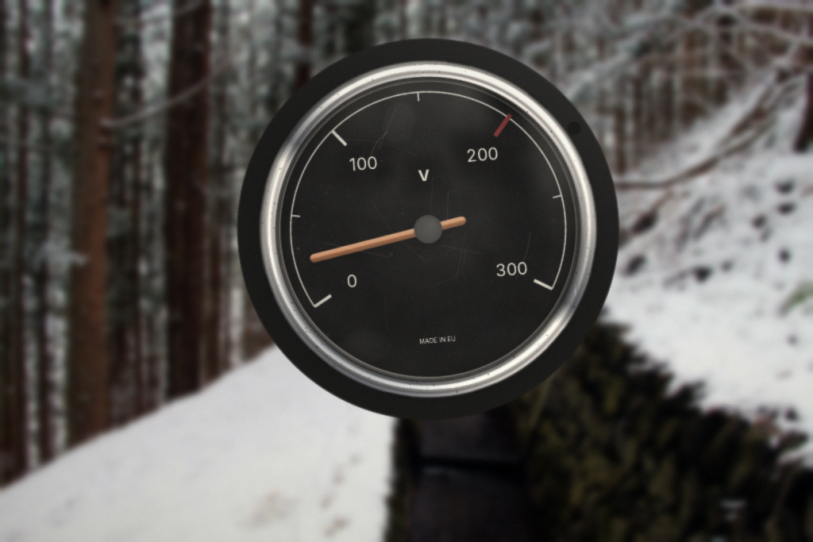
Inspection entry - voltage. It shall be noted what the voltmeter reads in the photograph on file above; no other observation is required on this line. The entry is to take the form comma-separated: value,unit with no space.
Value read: 25,V
